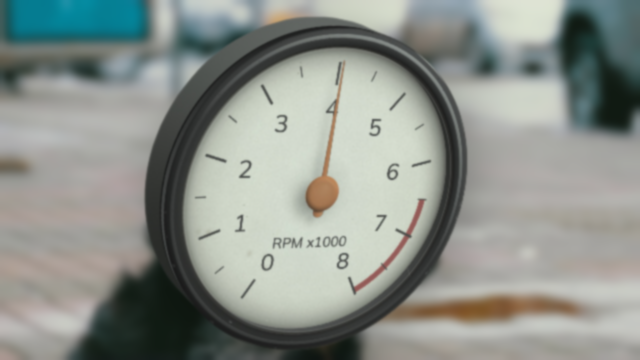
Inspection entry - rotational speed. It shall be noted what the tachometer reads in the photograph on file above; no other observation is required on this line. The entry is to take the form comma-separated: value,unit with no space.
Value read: 4000,rpm
